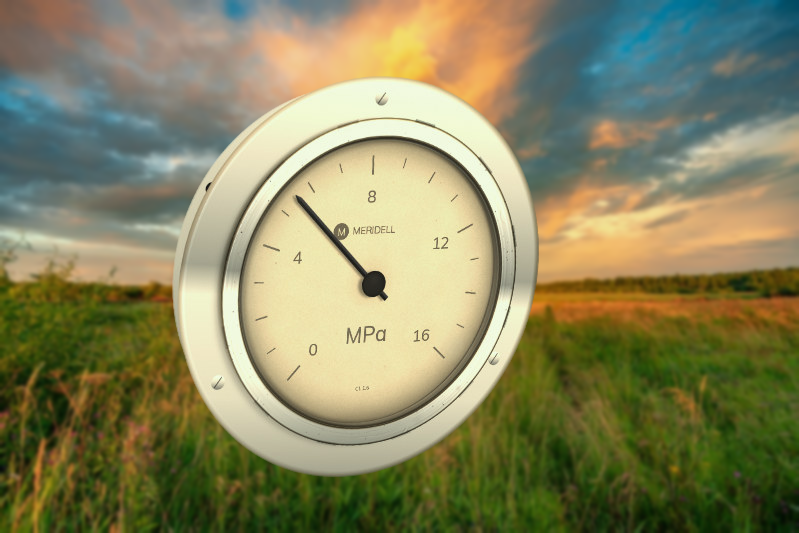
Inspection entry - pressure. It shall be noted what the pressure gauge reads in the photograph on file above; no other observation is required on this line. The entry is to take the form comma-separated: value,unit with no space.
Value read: 5.5,MPa
